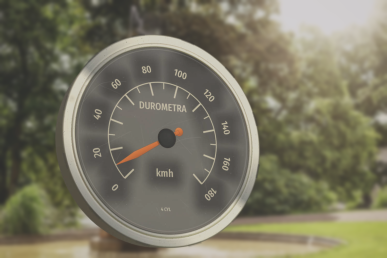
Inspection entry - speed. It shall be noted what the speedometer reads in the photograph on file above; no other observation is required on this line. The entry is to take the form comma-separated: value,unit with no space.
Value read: 10,km/h
